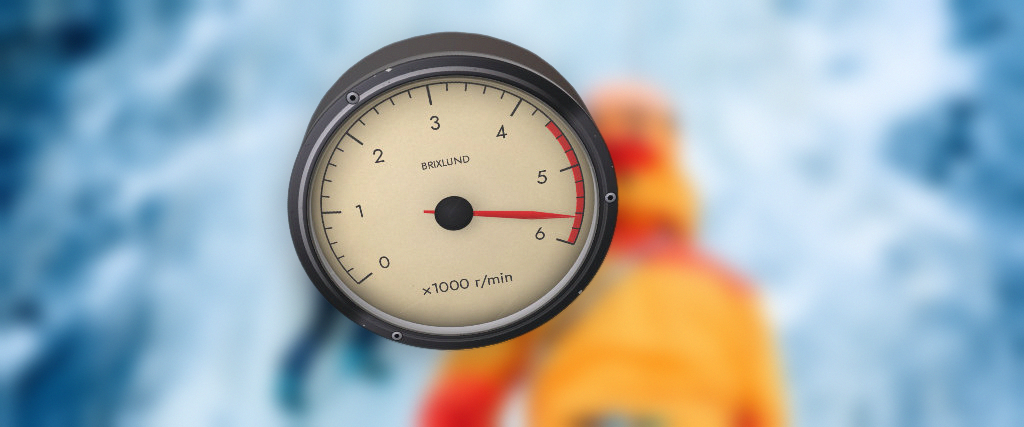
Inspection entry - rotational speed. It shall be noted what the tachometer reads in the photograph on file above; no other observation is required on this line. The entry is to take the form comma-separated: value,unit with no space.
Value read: 5600,rpm
